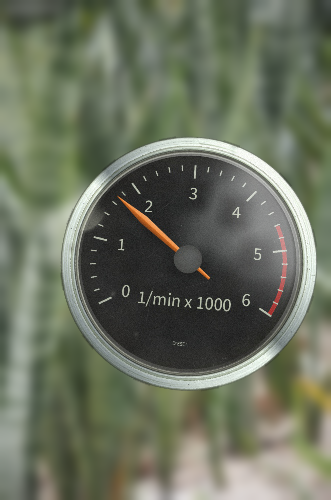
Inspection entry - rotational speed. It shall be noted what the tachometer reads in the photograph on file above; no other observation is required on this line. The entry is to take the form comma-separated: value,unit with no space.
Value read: 1700,rpm
